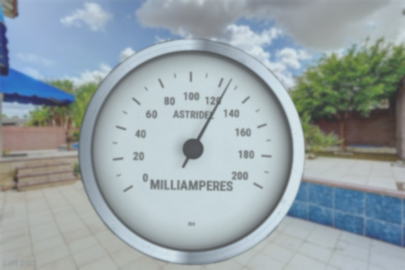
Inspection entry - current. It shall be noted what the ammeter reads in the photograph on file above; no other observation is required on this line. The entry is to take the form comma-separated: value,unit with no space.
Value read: 125,mA
